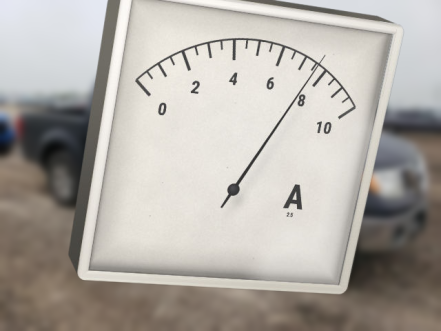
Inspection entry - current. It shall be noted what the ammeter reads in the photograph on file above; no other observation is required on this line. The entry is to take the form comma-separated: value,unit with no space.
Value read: 7.5,A
